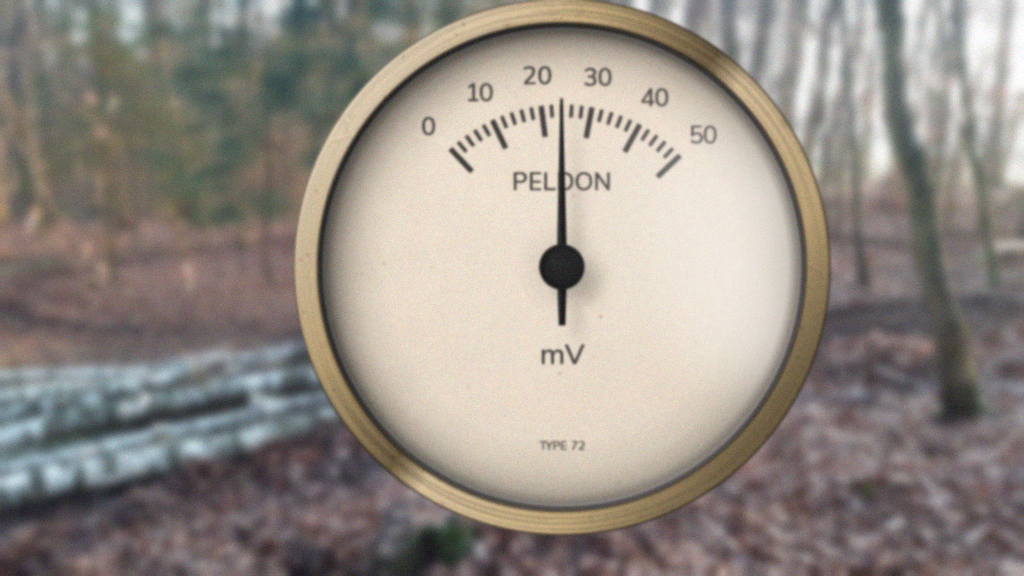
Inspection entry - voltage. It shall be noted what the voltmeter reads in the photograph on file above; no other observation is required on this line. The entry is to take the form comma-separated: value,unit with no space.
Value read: 24,mV
